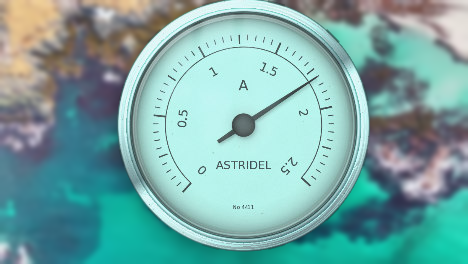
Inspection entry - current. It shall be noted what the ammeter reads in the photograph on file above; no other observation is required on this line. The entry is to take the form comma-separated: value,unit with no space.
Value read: 1.8,A
